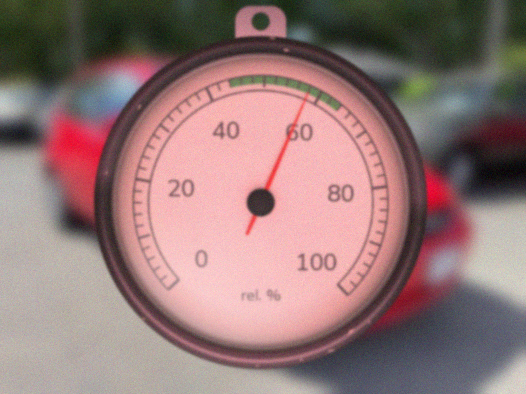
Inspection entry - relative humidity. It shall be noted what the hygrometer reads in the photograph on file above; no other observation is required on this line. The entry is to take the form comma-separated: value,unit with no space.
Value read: 58,%
